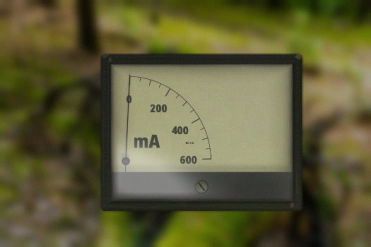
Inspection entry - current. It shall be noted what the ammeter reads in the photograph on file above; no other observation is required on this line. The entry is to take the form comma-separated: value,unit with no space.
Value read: 0,mA
